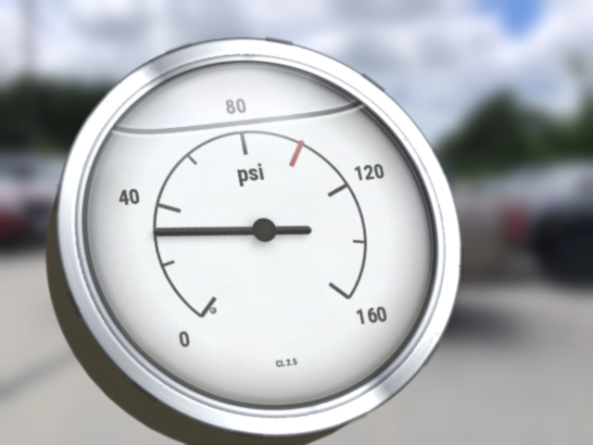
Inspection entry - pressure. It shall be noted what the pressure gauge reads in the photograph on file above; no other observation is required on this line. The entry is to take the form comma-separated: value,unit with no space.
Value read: 30,psi
